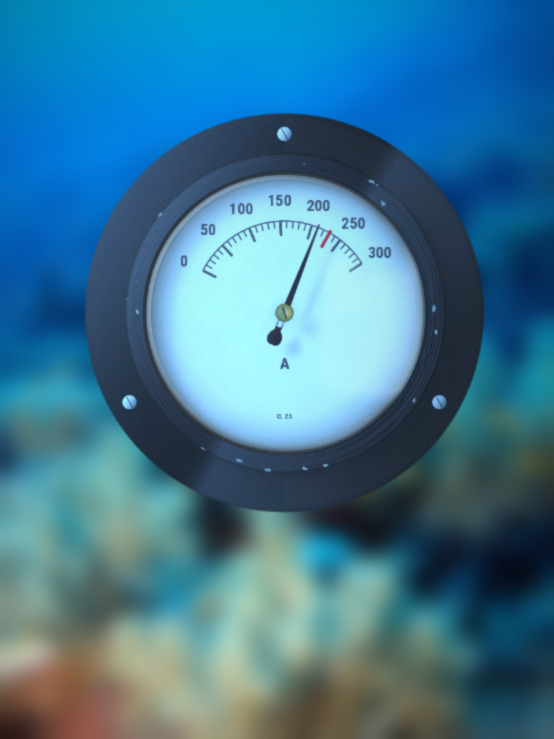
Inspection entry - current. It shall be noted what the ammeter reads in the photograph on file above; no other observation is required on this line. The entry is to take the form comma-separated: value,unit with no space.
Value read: 210,A
